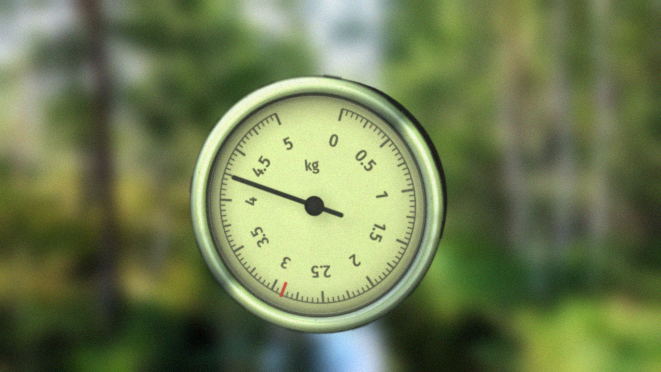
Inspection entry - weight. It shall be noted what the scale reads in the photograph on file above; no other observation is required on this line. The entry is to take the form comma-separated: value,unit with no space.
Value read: 4.25,kg
